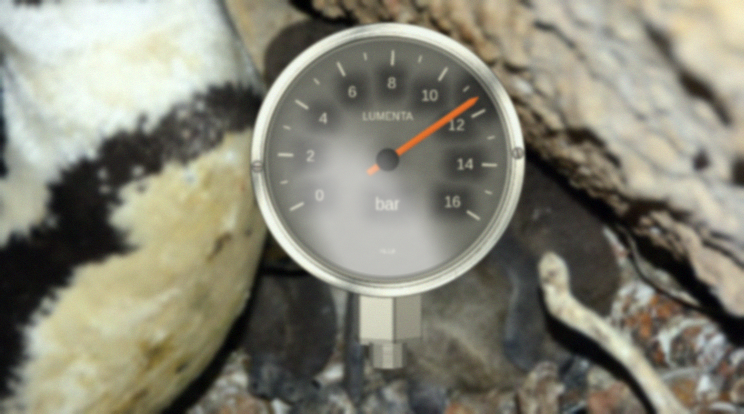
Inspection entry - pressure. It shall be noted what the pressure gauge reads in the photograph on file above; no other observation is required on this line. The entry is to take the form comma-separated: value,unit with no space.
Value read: 11.5,bar
